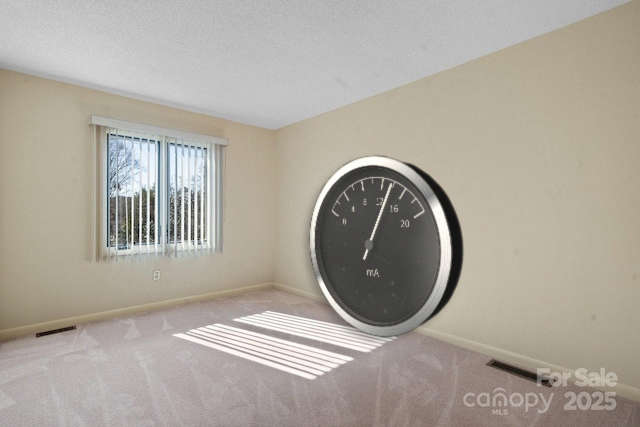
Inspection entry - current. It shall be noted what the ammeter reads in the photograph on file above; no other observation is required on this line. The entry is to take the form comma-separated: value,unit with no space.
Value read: 14,mA
